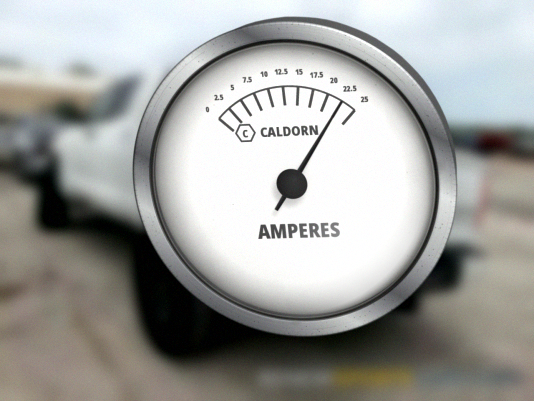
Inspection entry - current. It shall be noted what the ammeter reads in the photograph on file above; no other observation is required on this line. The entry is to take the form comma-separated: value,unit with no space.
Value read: 22.5,A
